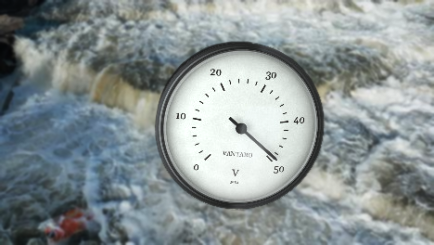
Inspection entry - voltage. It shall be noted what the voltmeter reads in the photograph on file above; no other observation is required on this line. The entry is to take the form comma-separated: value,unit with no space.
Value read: 49,V
